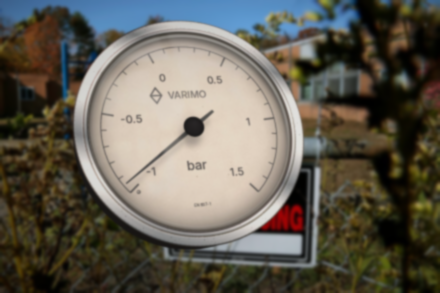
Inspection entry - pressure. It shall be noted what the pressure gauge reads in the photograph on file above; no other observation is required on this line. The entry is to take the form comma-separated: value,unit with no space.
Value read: -0.95,bar
